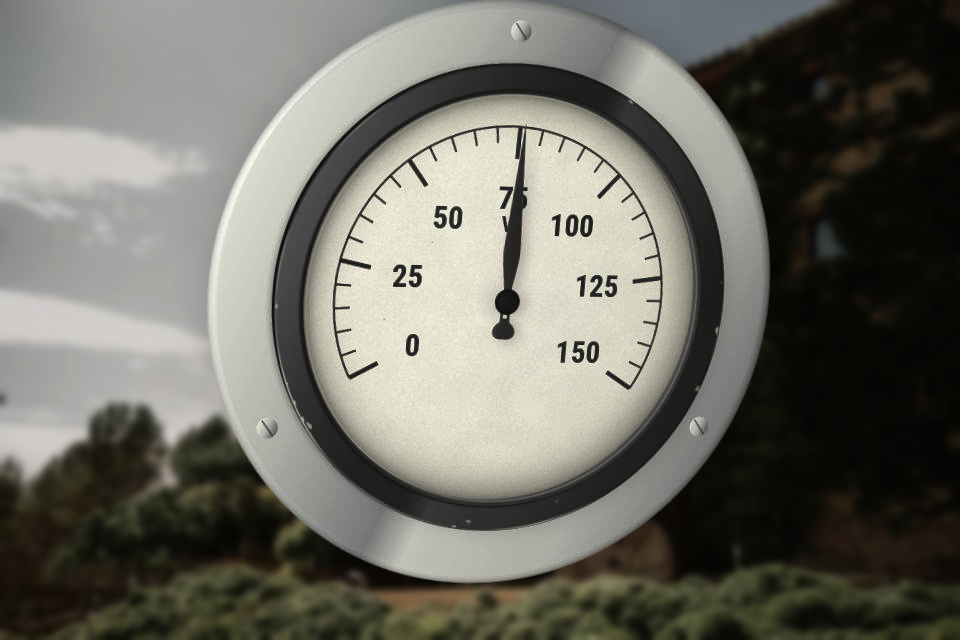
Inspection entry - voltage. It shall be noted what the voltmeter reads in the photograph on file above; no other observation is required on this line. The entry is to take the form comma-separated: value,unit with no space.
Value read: 75,V
